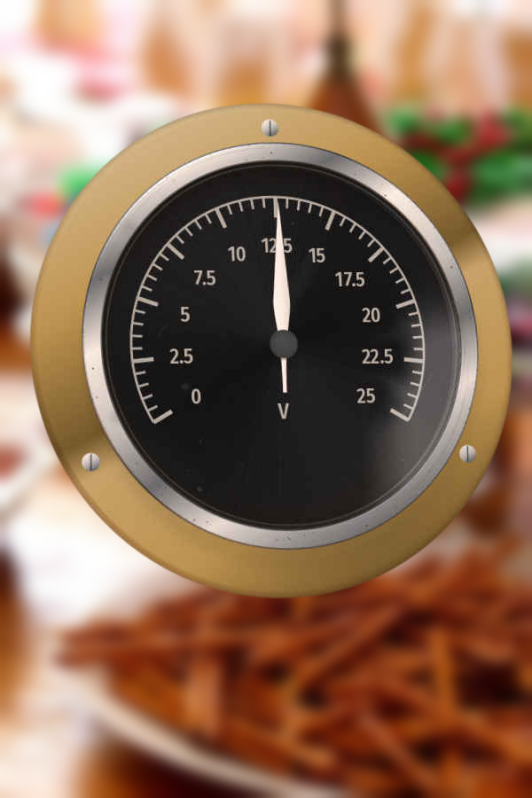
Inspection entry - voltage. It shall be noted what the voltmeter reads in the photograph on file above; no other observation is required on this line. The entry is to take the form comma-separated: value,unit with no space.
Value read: 12.5,V
